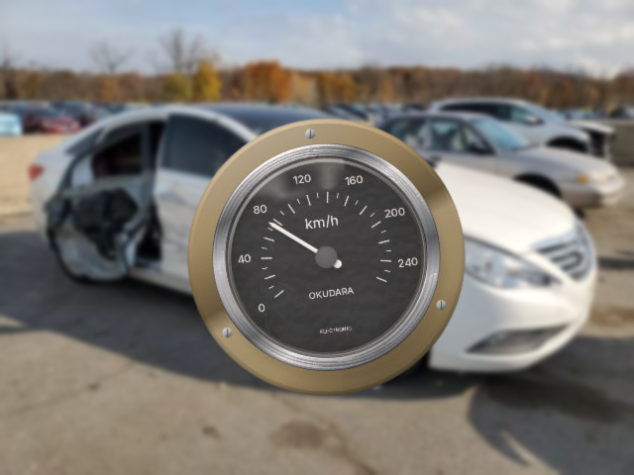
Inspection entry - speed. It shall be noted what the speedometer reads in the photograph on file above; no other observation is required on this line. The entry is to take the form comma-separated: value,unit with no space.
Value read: 75,km/h
